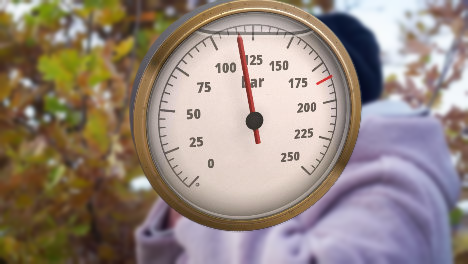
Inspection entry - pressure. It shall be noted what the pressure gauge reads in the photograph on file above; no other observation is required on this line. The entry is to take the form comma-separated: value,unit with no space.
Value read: 115,bar
